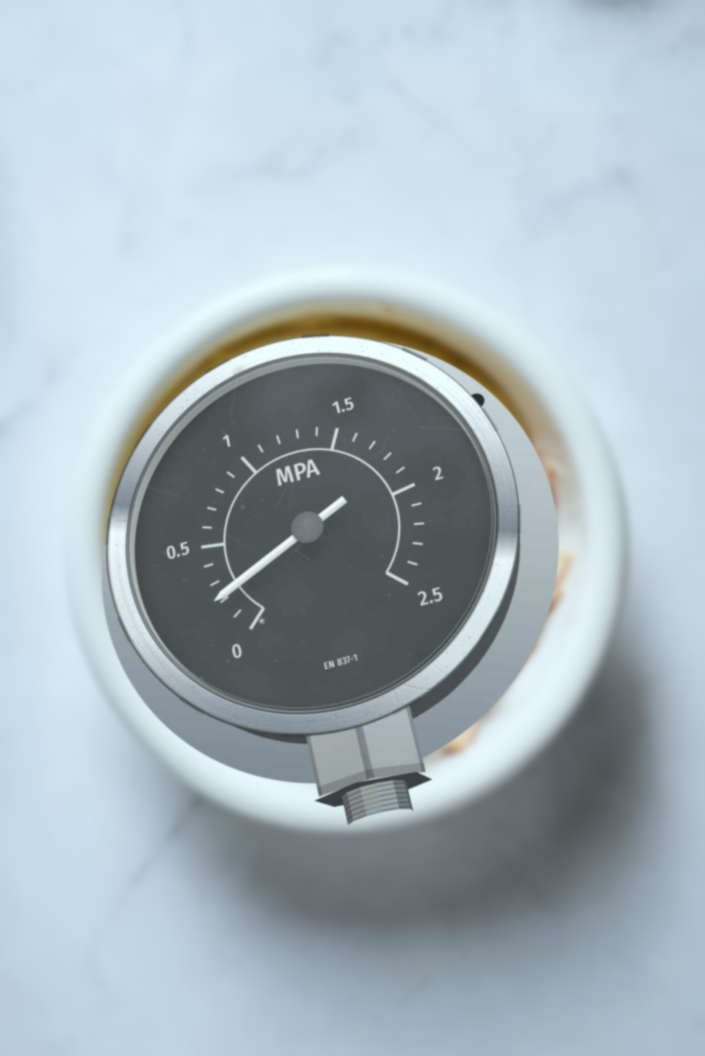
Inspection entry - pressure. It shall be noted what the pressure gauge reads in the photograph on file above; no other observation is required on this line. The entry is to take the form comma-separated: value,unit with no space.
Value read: 0.2,MPa
